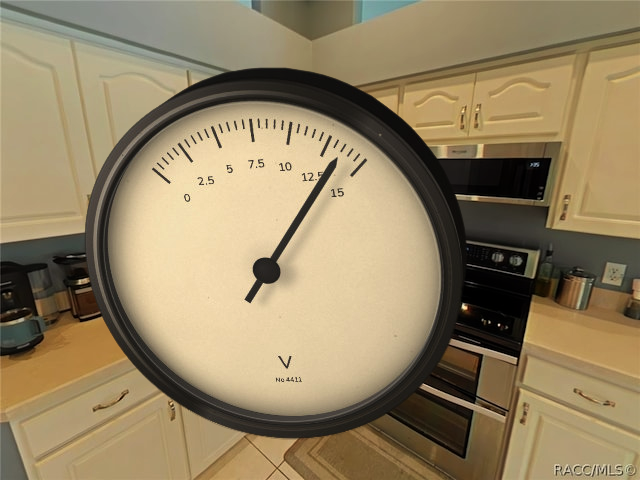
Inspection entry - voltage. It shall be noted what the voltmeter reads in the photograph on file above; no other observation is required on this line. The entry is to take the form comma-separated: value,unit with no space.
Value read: 13.5,V
